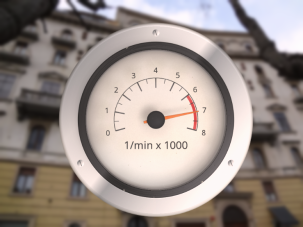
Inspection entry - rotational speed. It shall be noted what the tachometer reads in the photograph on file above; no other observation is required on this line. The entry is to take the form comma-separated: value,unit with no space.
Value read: 7000,rpm
